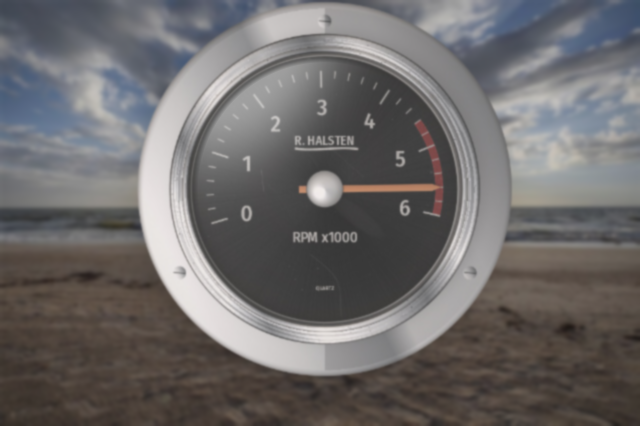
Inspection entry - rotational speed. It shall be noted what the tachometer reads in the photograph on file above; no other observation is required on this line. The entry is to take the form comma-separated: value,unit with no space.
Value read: 5600,rpm
